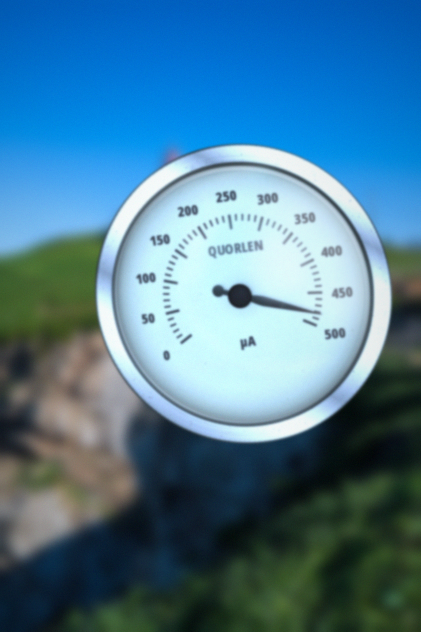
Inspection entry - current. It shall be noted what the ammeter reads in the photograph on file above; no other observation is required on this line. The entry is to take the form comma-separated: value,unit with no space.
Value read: 480,µA
